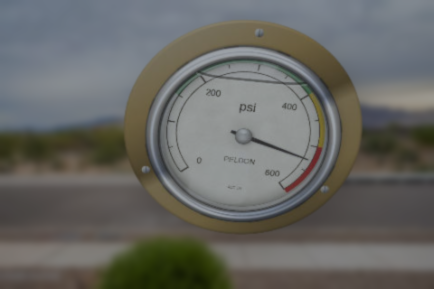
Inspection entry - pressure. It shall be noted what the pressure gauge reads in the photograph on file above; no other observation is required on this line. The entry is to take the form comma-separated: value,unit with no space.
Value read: 525,psi
